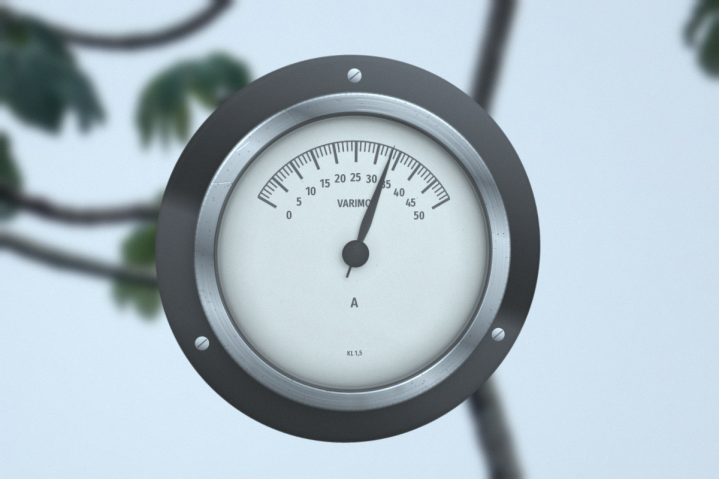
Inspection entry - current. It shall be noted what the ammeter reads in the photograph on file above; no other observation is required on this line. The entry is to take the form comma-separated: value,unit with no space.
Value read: 33,A
